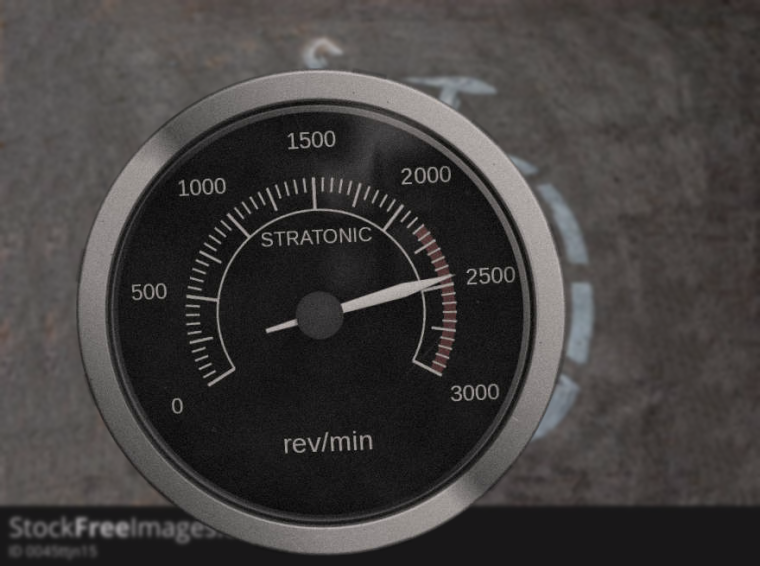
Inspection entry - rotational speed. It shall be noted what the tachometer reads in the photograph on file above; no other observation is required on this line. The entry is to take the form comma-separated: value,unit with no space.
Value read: 2450,rpm
